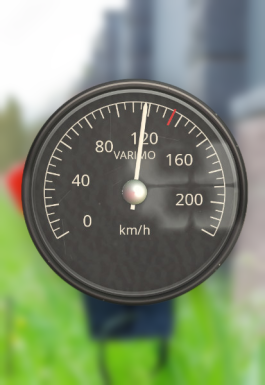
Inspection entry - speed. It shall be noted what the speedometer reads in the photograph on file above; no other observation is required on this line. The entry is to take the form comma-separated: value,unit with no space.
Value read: 117.5,km/h
